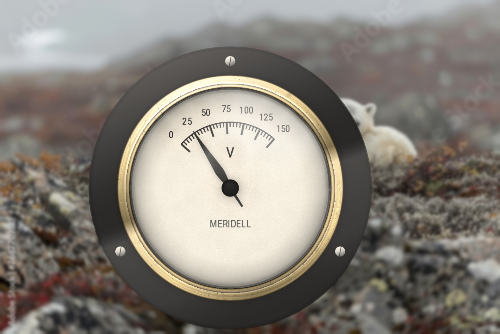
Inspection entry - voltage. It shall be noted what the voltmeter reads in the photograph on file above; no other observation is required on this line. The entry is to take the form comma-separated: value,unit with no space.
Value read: 25,V
